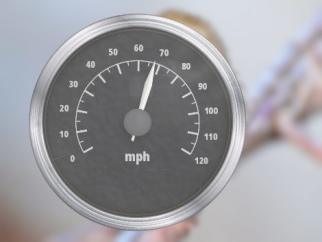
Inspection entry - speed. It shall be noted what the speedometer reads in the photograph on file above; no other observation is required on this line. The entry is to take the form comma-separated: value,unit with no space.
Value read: 67.5,mph
